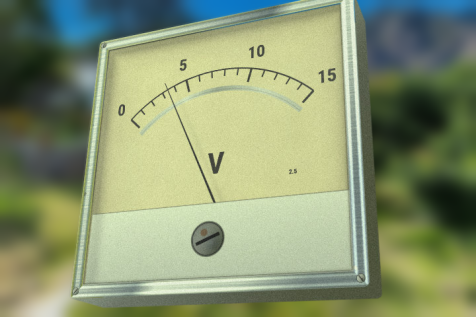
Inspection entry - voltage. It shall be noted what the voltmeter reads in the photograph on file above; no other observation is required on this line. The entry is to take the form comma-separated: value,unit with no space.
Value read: 3.5,V
